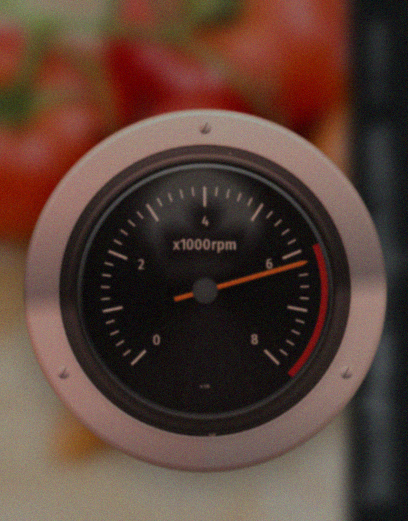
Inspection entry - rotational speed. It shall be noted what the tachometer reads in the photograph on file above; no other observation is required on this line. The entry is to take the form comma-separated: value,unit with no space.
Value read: 6200,rpm
